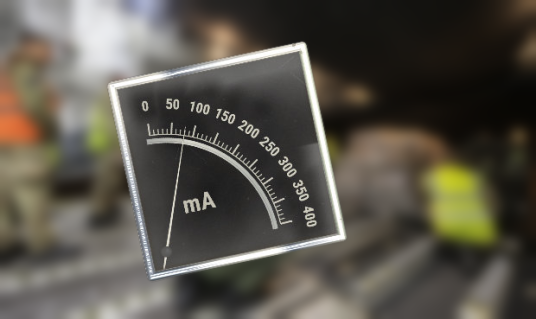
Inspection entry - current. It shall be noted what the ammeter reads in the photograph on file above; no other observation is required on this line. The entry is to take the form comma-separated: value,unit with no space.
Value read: 80,mA
